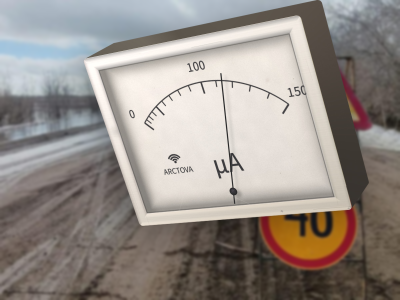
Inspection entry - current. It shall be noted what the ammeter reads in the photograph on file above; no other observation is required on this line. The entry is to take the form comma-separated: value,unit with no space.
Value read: 115,µA
